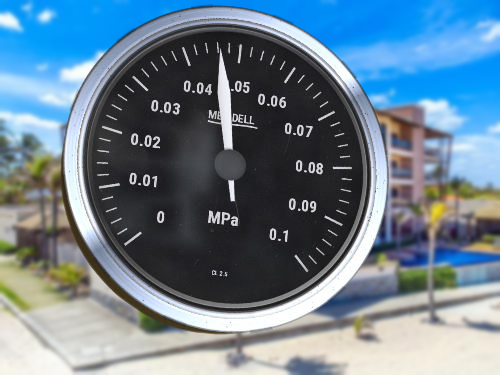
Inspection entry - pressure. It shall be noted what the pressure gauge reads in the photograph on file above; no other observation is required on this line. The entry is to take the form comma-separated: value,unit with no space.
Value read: 0.046,MPa
